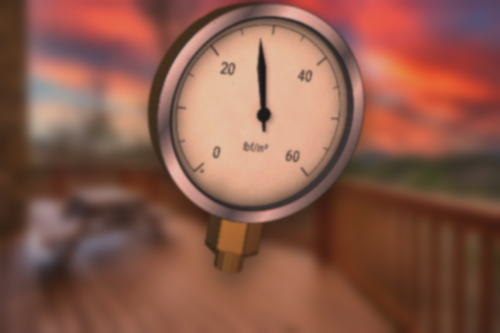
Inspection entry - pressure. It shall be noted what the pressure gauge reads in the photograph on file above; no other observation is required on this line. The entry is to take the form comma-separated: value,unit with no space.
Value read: 27.5,psi
